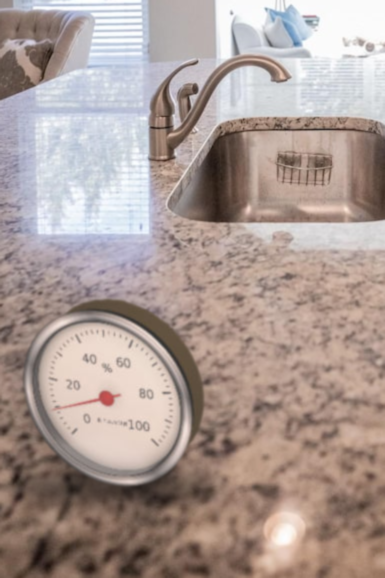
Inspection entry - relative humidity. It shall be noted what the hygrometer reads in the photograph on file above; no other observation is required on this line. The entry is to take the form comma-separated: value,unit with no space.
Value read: 10,%
